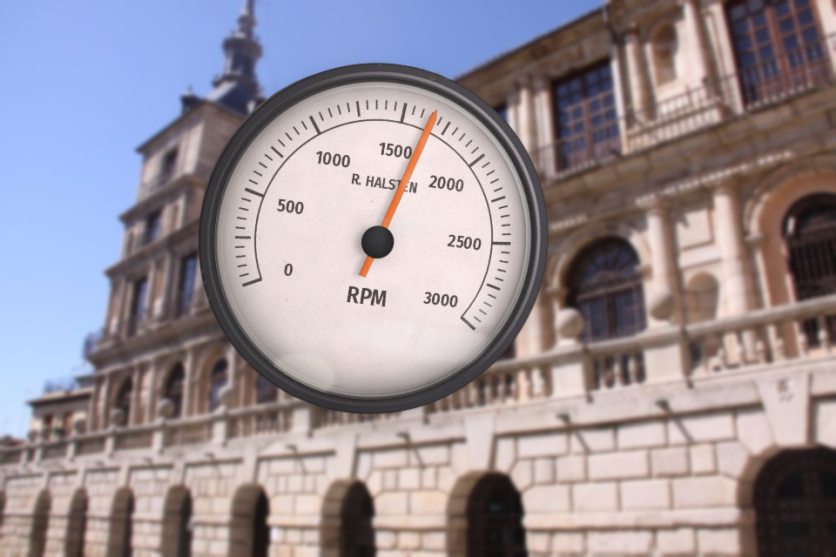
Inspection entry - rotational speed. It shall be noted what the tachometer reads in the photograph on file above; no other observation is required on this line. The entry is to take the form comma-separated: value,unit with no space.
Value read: 1650,rpm
